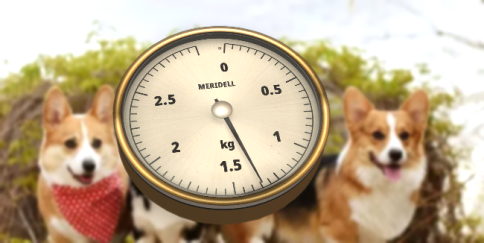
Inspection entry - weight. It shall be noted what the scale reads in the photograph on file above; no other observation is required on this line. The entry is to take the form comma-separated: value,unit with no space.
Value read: 1.35,kg
